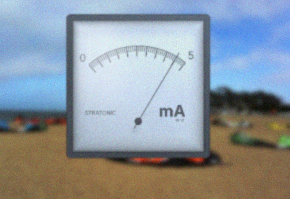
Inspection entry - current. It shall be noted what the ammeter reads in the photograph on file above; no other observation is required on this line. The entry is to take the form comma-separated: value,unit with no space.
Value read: 4.5,mA
